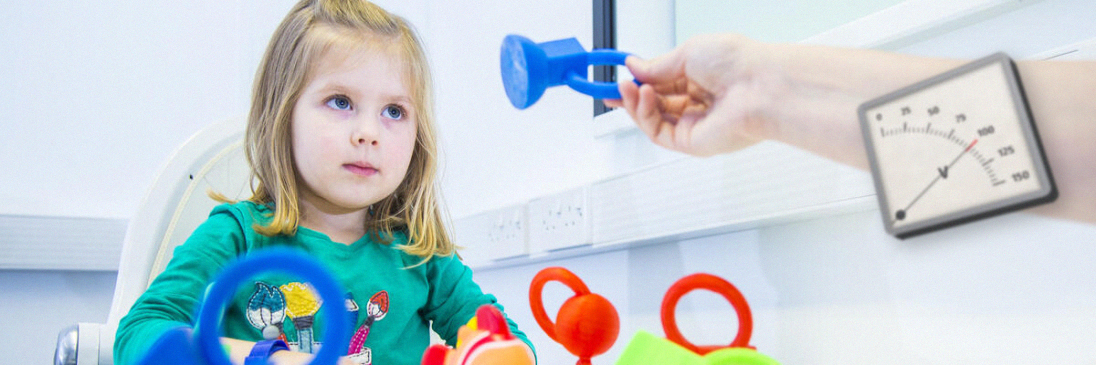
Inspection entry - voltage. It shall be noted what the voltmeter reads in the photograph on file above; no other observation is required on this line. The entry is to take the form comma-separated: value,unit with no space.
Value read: 100,V
